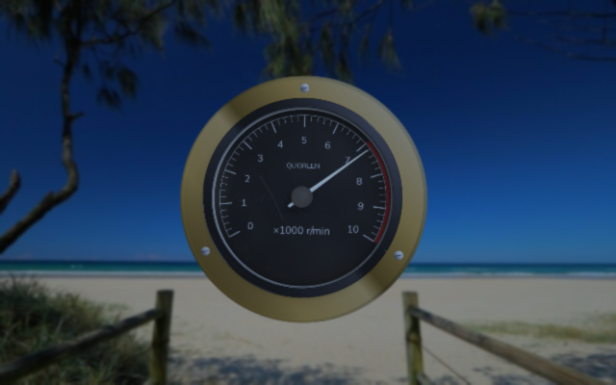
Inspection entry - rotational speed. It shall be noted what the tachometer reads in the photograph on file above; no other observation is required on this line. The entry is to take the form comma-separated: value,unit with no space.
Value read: 7200,rpm
